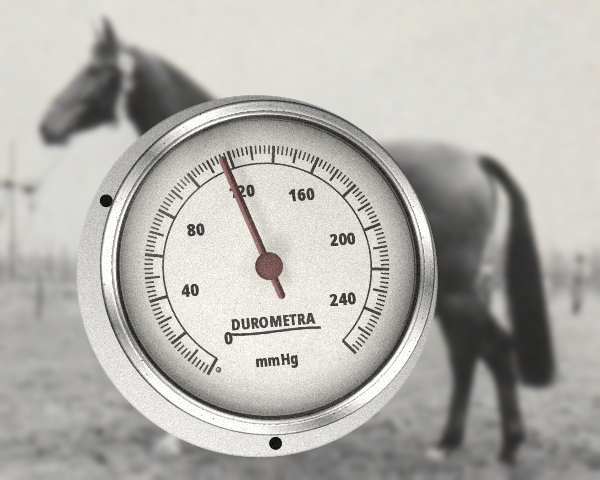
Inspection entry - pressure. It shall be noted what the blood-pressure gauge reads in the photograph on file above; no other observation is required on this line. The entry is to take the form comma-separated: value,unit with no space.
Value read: 116,mmHg
